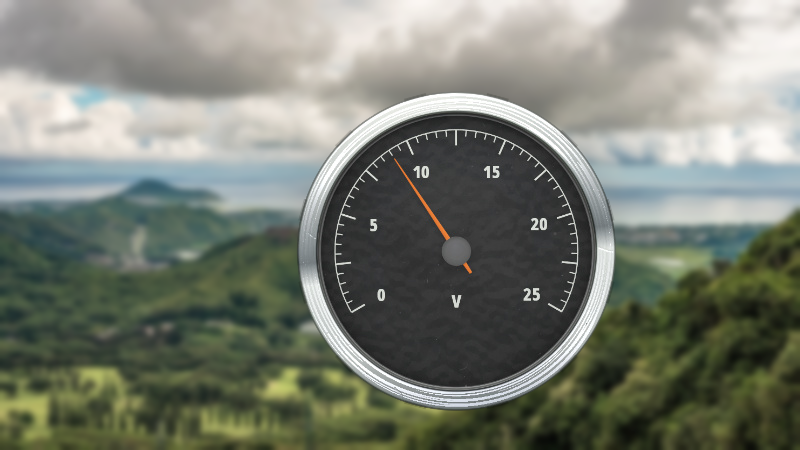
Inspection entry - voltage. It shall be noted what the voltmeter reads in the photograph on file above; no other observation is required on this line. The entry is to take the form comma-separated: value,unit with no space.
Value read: 9,V
